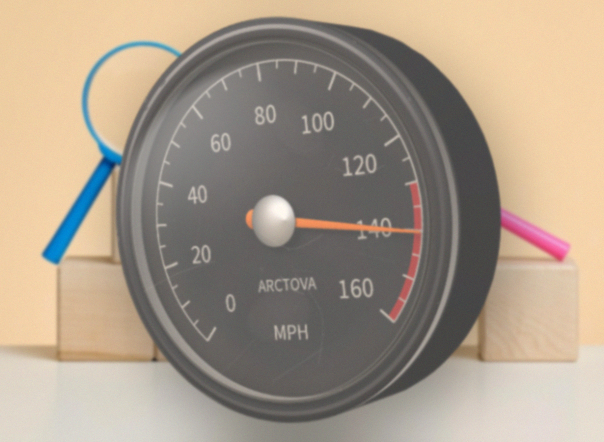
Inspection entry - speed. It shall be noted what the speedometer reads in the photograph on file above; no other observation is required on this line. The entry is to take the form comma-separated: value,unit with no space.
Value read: 140,mph
